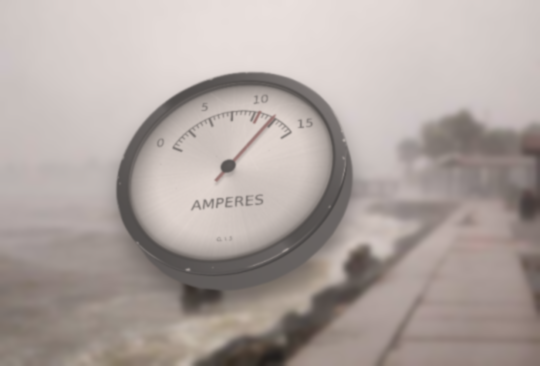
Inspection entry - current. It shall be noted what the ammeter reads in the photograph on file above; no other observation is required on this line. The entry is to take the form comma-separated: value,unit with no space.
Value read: 12.5,A
